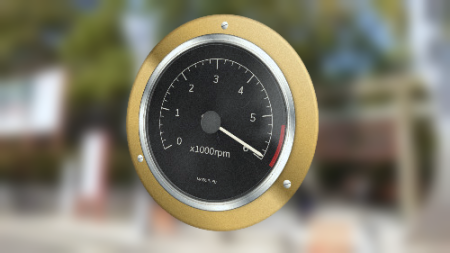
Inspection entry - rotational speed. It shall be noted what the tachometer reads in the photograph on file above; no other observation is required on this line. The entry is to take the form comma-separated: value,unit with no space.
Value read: 5900,rpm
